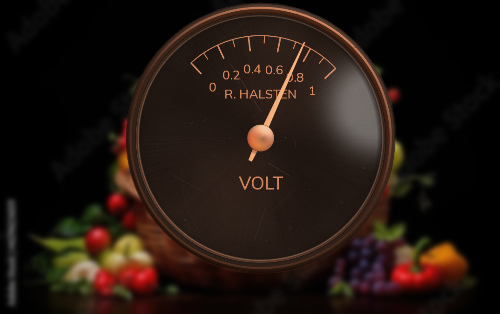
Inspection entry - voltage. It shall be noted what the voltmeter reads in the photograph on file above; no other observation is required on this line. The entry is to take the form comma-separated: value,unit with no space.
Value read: 0.75,V
